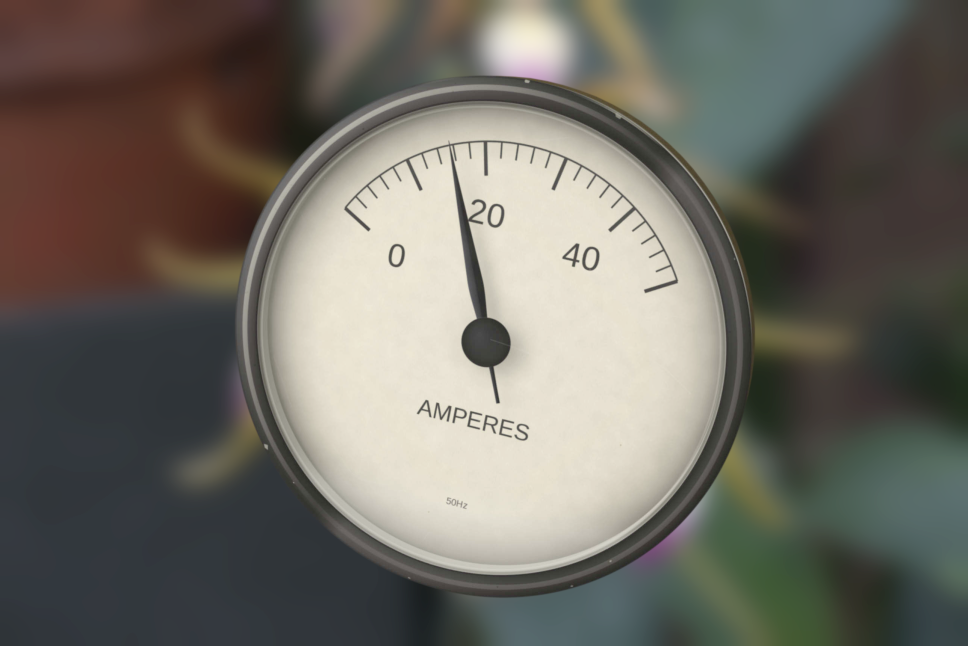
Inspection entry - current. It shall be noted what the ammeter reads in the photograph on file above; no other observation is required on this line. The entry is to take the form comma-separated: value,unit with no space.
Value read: 16,A
